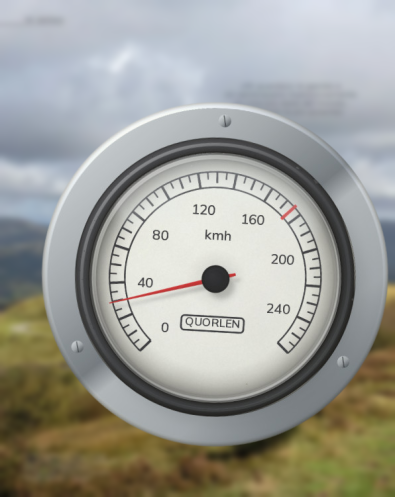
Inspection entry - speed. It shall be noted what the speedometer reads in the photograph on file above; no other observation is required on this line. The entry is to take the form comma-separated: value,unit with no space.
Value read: 30,km/h
